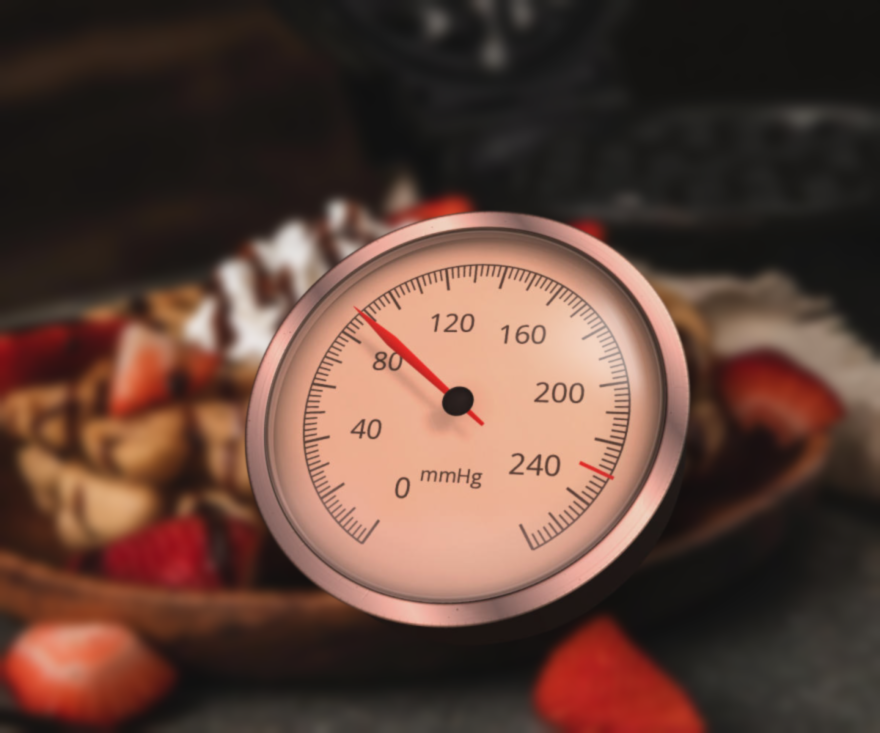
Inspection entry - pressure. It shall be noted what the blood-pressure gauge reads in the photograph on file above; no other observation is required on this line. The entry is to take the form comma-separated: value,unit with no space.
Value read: 88,mmHg
